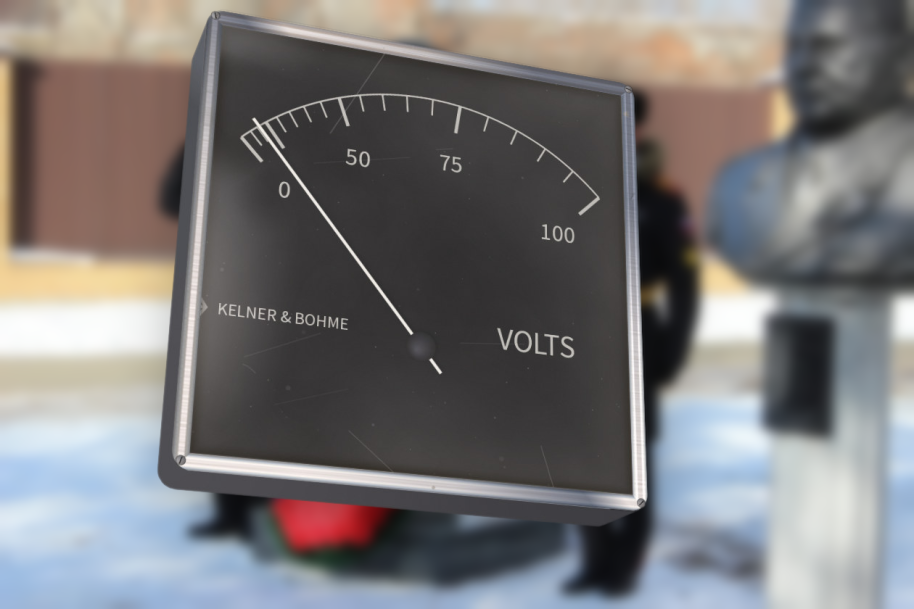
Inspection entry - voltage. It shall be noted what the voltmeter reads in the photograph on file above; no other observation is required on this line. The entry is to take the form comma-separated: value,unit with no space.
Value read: 20,V
